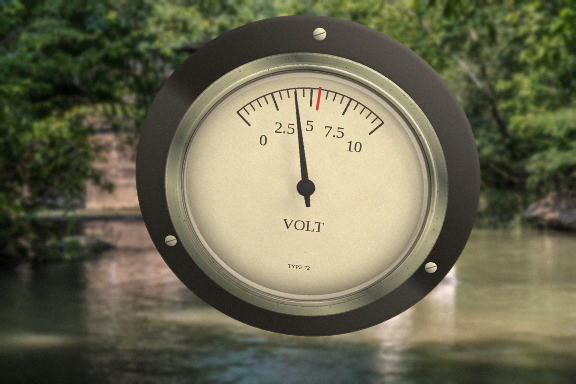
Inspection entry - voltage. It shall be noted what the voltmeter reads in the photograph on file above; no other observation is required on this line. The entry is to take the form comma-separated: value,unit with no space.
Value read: 4,V
